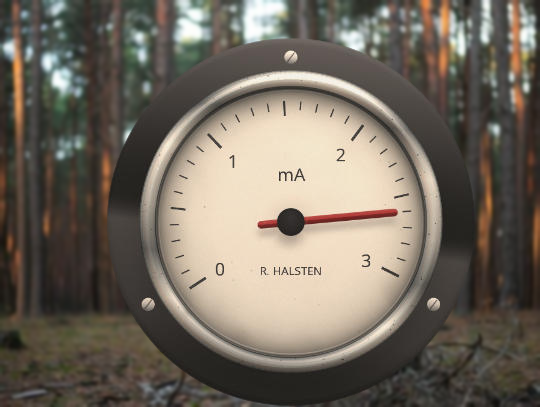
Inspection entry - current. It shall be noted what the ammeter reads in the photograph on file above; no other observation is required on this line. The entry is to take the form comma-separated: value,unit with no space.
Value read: 2.6,mA
